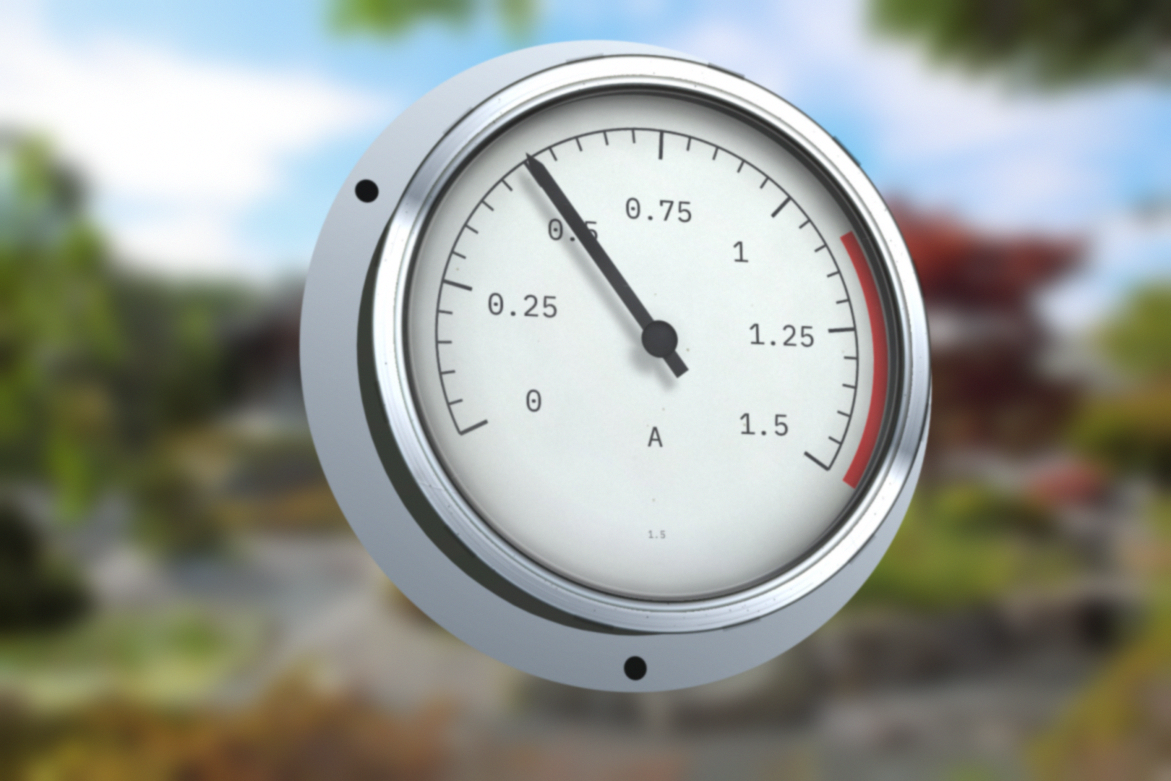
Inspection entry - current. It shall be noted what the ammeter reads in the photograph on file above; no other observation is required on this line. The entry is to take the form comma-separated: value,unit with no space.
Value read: 0.5,A
